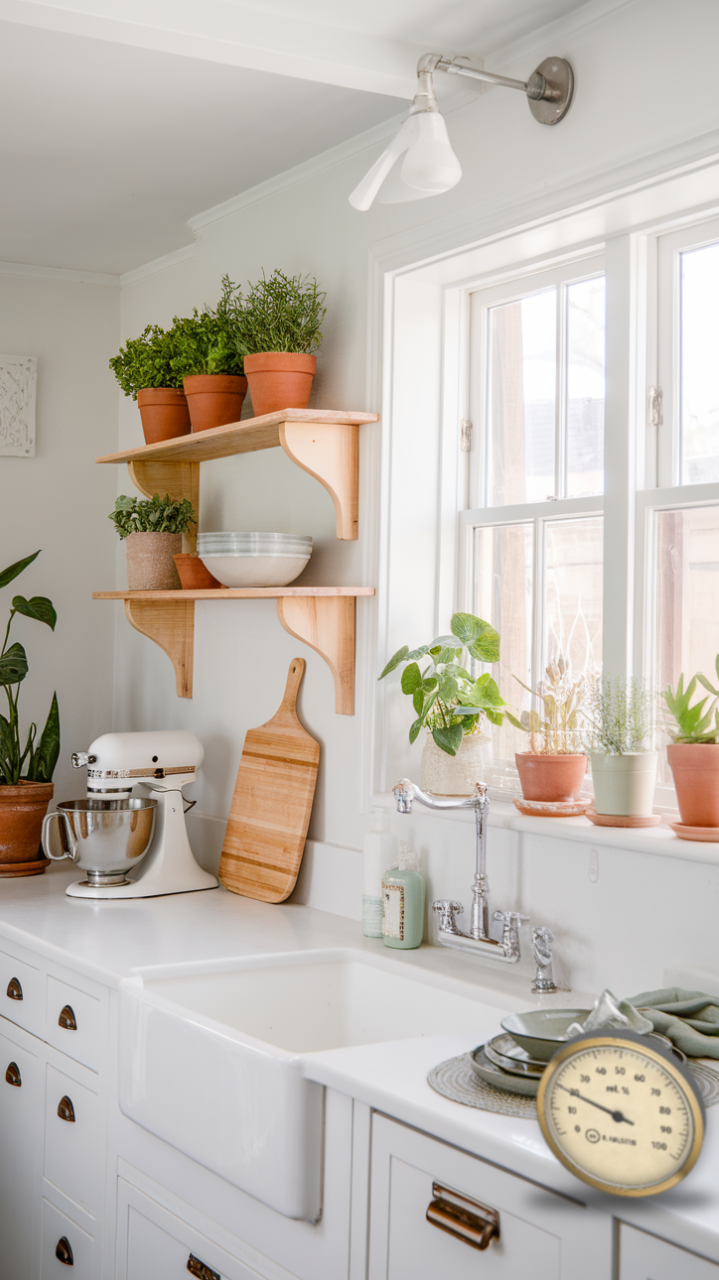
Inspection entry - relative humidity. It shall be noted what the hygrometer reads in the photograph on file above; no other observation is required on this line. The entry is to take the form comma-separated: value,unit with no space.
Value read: 20,%
